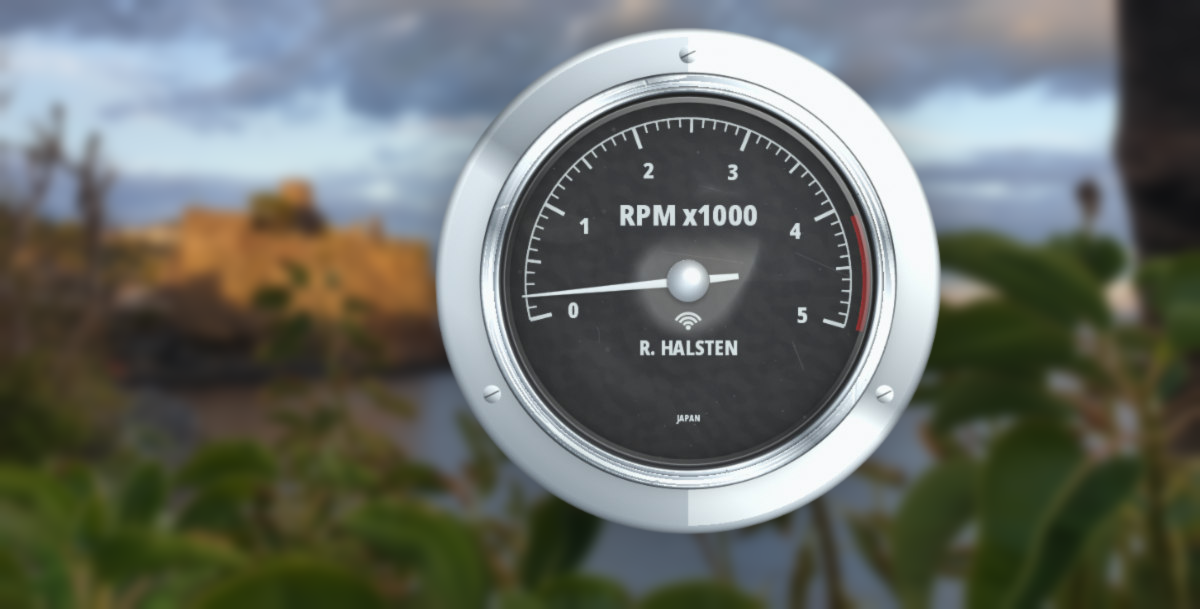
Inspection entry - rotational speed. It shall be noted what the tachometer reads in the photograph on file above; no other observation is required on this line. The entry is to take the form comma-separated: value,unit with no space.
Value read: 200,rpm
